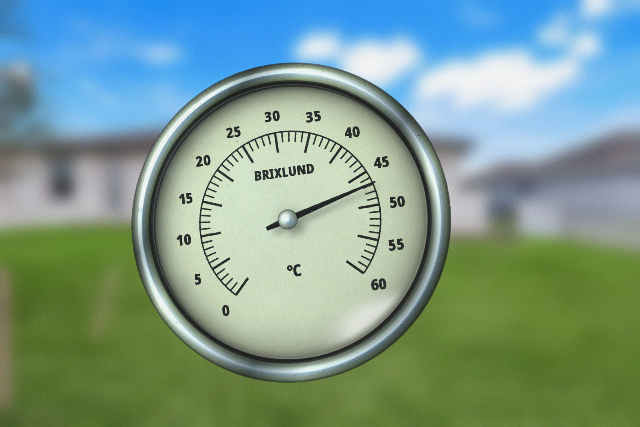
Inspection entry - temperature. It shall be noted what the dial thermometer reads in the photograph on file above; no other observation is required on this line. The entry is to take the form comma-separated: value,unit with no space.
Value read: 47,°C
